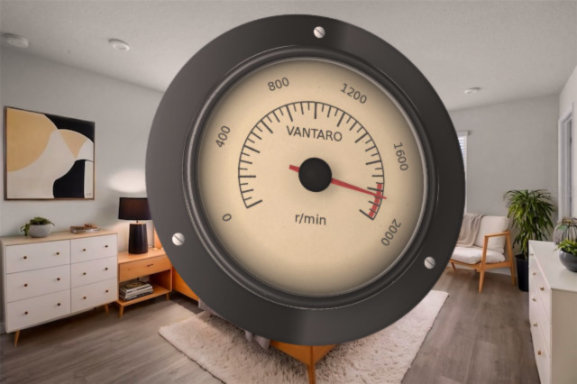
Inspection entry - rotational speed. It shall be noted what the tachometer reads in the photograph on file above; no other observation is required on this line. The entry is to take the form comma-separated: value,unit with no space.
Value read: 1850,rpm
